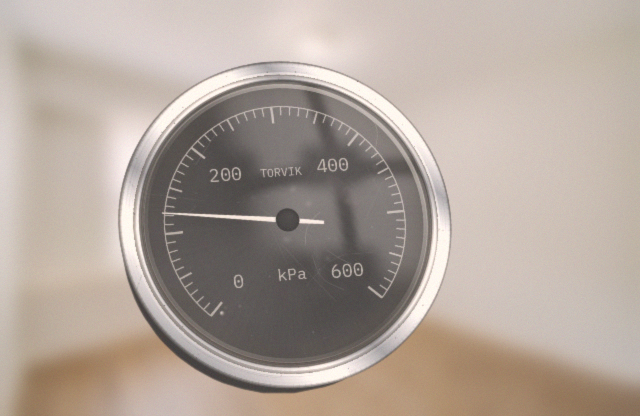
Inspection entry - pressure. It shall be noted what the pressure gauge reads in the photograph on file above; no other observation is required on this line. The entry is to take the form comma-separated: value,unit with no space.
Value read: 120,kPa
